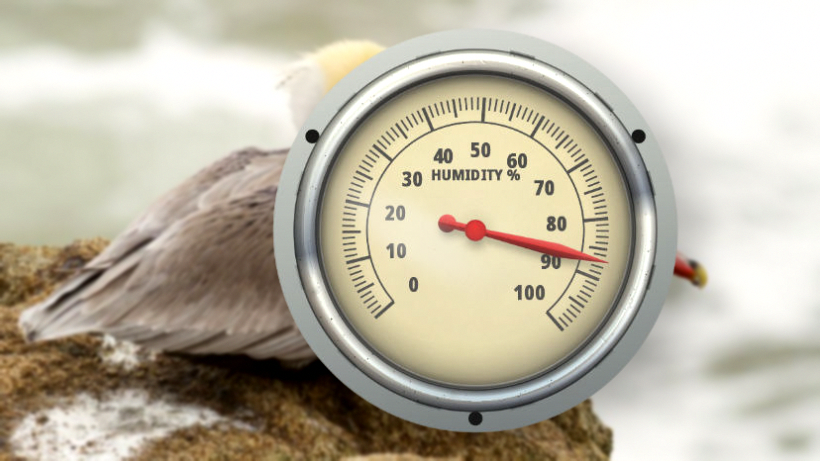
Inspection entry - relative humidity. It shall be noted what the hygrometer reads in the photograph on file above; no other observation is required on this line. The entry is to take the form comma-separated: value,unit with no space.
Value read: 87,%
